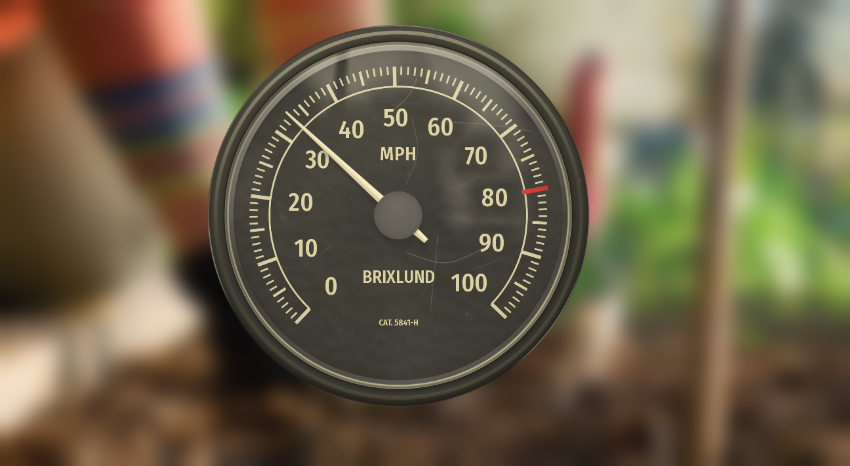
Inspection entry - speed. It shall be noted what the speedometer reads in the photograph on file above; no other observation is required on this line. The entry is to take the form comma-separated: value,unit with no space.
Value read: 33,mph
